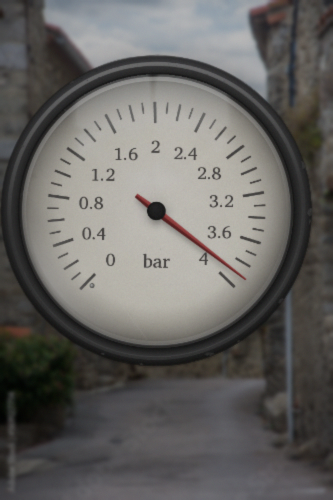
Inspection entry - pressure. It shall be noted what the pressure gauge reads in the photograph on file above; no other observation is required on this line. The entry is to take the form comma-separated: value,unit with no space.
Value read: 3.9,bar
